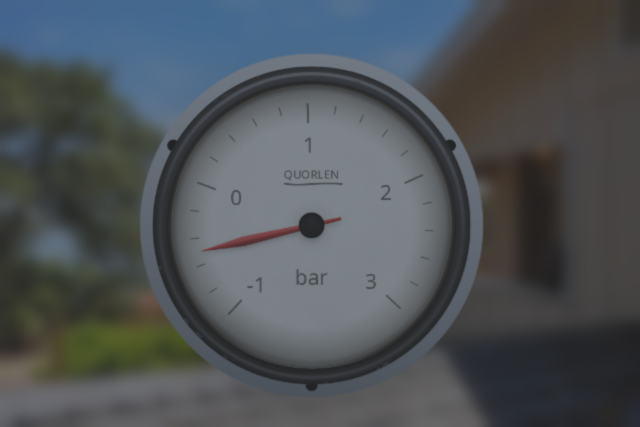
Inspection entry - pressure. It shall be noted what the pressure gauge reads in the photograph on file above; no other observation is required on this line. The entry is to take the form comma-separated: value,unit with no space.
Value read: -0.5,bar
